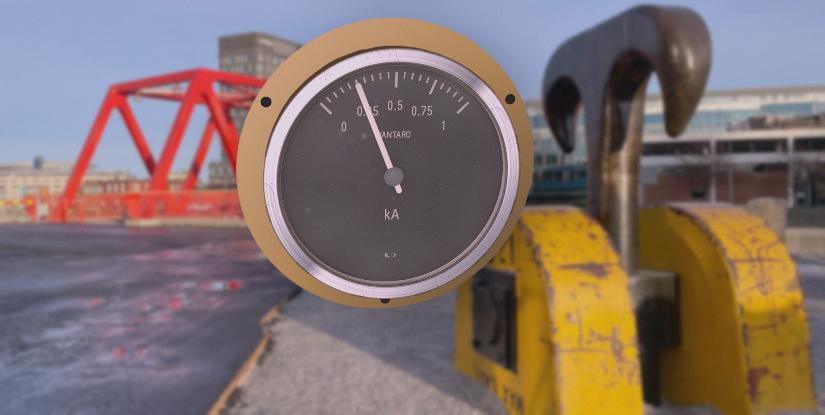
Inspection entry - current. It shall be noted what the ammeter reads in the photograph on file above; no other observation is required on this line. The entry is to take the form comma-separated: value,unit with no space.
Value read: 0.25,kA
